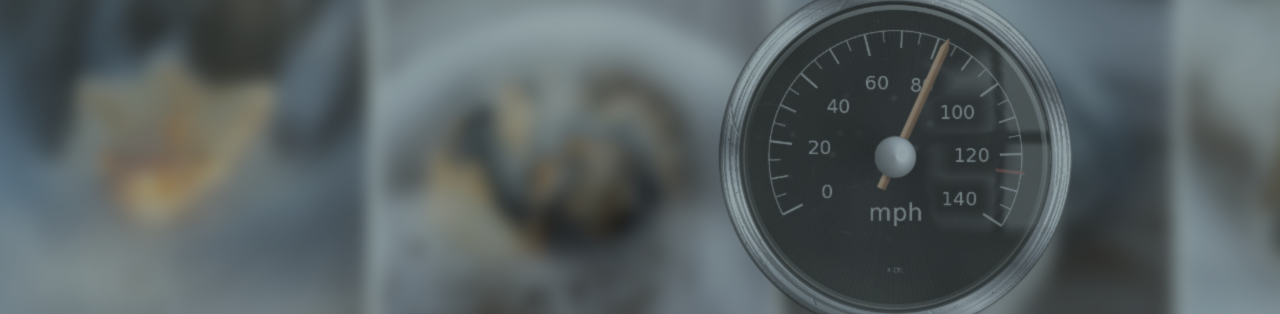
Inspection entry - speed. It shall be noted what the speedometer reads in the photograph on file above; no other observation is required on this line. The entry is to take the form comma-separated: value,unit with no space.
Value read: 82.5,mph
